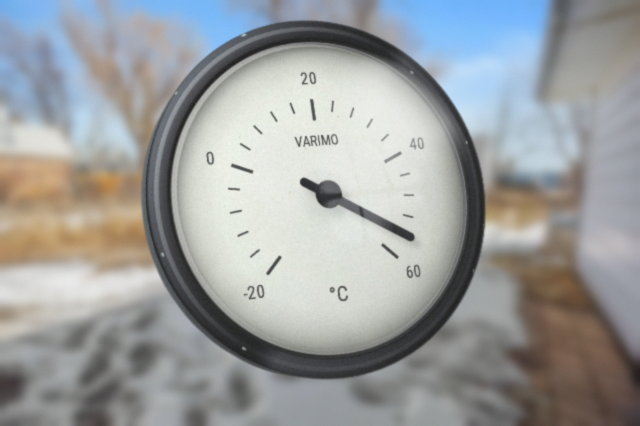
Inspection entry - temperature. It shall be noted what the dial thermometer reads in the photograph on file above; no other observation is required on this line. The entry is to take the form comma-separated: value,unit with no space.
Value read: 56,°C
